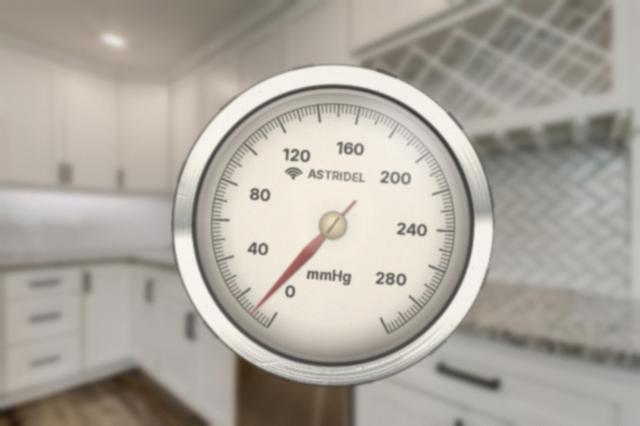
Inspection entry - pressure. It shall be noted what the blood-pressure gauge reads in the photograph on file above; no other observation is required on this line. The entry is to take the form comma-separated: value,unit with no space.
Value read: 10,mmHg
